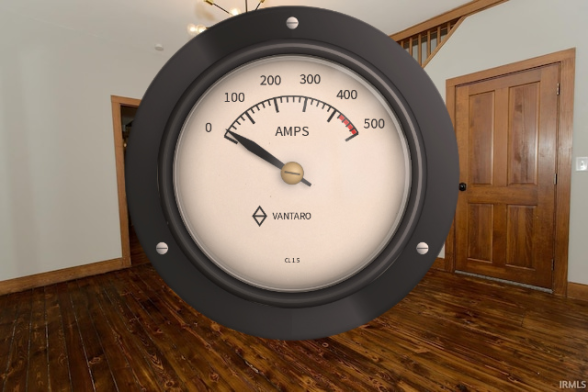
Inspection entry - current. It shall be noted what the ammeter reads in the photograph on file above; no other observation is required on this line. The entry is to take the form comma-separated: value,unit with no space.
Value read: 20,A
